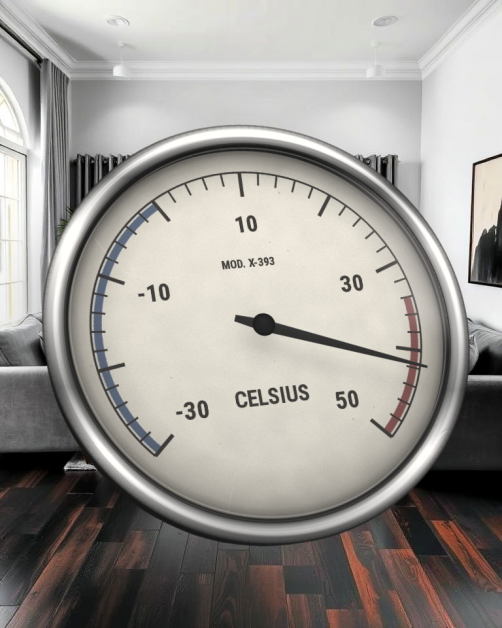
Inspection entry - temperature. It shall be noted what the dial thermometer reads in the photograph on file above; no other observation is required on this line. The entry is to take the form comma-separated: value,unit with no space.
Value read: 42,°C
